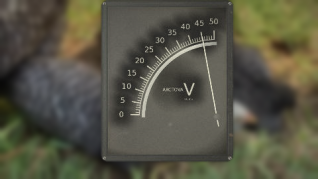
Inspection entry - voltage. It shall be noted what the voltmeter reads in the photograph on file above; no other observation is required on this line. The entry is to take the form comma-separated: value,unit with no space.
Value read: 45,V
